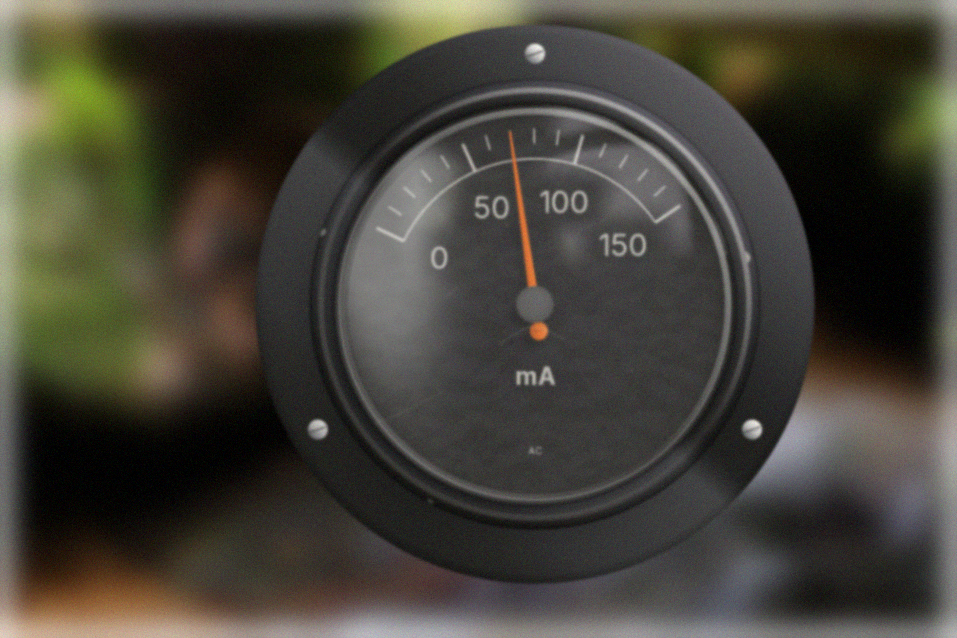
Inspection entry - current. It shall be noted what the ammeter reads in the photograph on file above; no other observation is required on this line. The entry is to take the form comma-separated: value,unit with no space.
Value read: 70,mA
